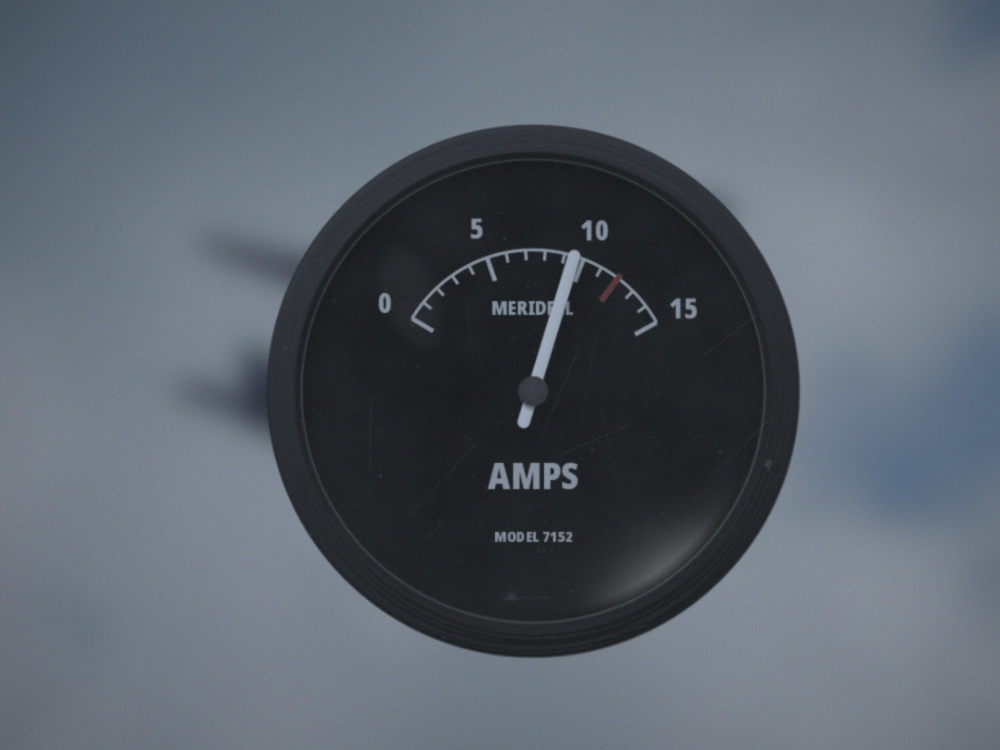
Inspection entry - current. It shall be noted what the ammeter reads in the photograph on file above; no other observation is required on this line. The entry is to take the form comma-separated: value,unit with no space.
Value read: 9.5,A
